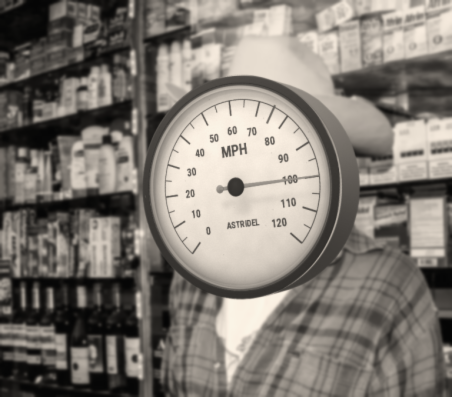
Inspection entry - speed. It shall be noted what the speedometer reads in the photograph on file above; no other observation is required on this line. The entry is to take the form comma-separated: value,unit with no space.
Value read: 100,mph
